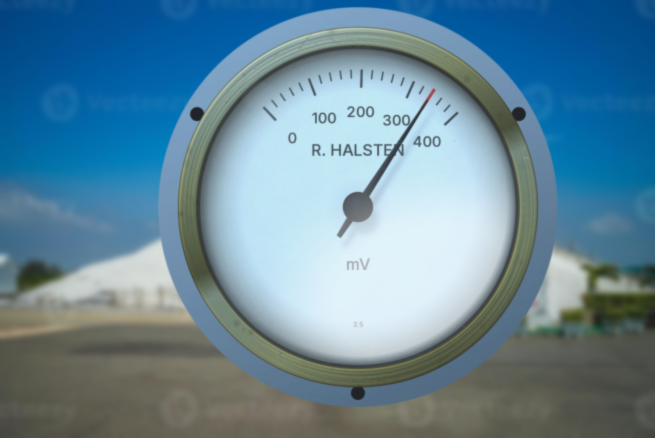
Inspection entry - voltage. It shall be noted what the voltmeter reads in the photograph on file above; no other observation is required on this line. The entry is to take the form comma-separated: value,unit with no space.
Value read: 340,mV
